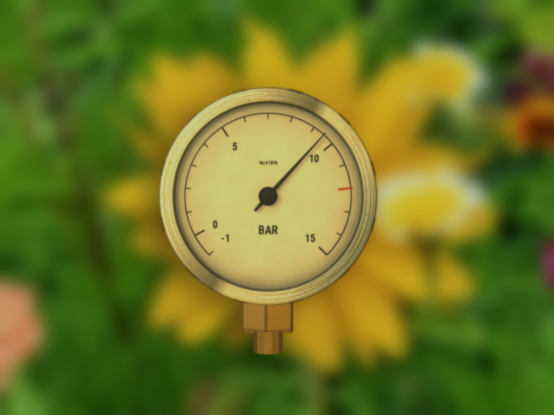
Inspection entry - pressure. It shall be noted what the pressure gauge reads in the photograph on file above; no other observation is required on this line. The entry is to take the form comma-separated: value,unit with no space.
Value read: 9.5,bar
